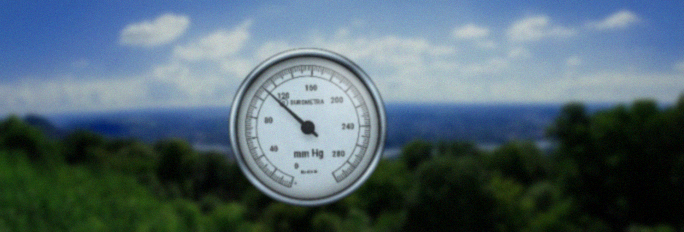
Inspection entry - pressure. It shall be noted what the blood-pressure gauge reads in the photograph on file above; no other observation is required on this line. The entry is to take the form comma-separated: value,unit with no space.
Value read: 110,mmHg
